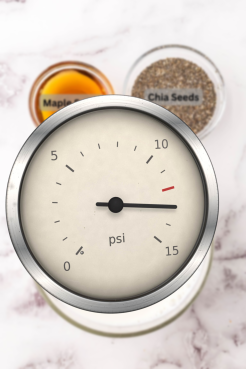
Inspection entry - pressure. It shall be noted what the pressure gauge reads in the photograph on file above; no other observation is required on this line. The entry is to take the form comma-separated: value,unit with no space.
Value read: 13,psi
